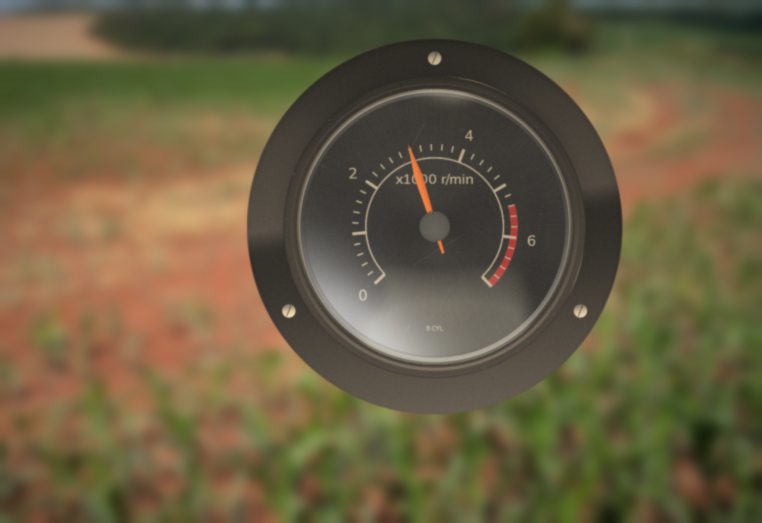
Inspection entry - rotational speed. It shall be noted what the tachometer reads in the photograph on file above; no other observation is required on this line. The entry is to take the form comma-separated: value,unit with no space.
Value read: 3000,rpm
